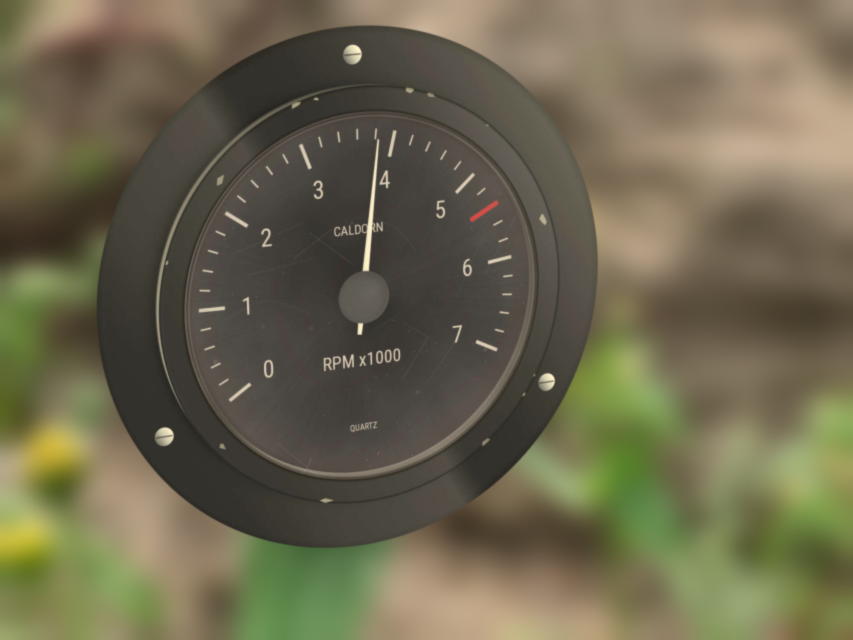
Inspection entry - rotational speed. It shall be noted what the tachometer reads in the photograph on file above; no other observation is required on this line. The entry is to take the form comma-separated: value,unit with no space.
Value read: 3800,rpm
